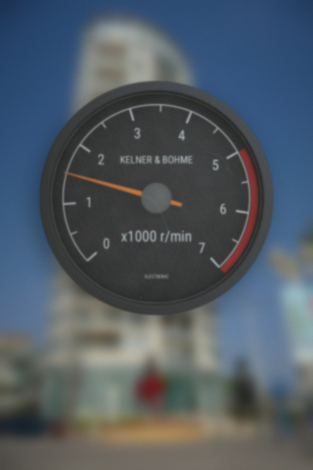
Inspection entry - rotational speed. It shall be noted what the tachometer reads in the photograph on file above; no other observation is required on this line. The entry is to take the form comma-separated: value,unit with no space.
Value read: 1500,rpm
